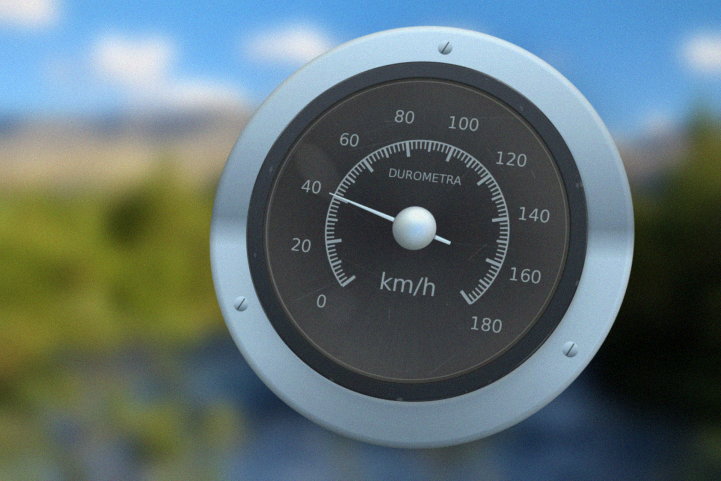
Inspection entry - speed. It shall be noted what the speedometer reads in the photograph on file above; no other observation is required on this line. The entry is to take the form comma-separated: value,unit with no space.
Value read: 40,km/h
